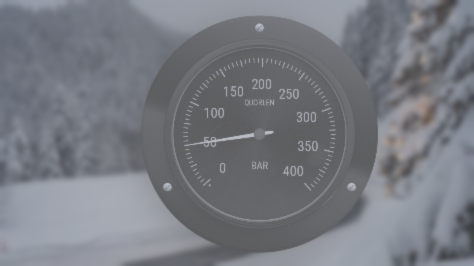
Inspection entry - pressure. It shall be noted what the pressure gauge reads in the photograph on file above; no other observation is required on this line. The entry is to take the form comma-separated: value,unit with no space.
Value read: 50,bar
